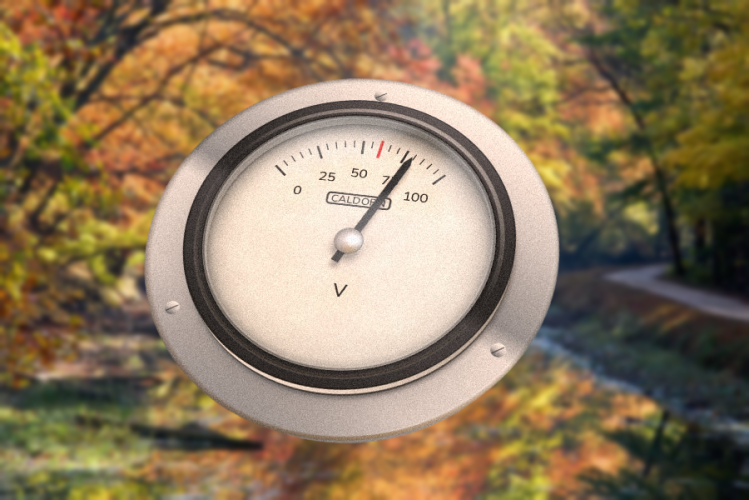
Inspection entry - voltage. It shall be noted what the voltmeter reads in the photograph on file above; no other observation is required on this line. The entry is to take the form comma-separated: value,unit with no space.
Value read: 80,V
